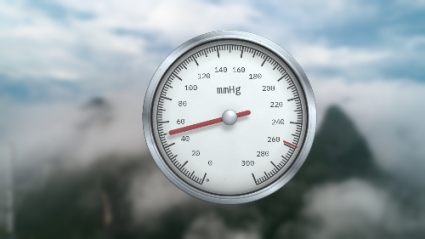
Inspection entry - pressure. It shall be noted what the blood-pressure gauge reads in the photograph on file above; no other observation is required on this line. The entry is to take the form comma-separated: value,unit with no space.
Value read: 50,mmHg
